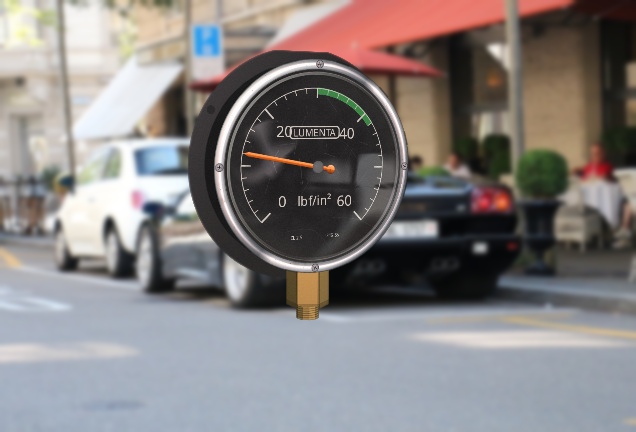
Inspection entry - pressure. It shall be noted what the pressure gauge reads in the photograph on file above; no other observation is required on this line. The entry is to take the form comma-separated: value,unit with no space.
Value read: 12,psi
